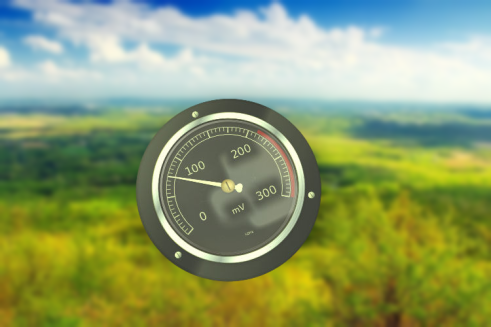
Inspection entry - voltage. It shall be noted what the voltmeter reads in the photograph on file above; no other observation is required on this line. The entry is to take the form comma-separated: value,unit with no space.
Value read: 75,mV
